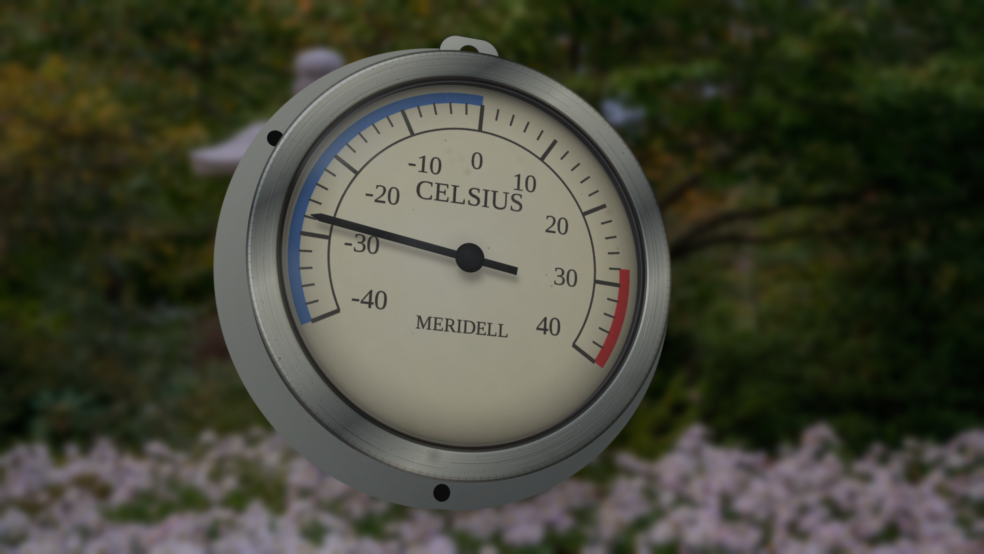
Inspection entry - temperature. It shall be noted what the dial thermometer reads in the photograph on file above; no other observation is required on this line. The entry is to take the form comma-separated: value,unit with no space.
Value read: -28,°C
